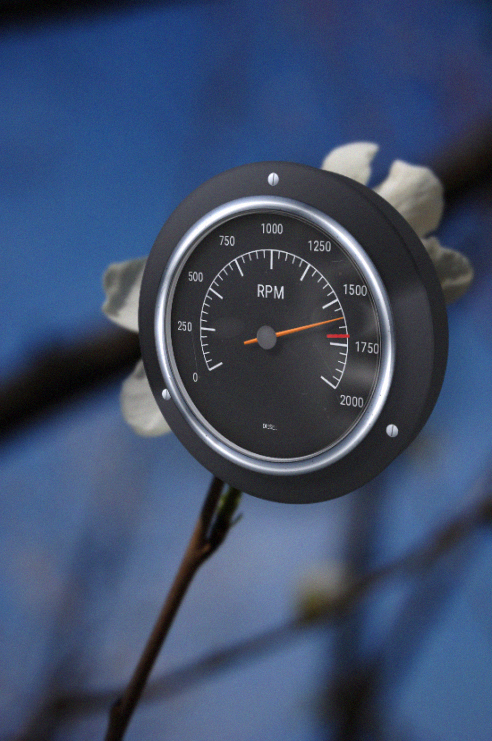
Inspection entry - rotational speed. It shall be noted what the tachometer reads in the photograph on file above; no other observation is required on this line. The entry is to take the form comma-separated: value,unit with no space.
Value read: 1600,rpm
